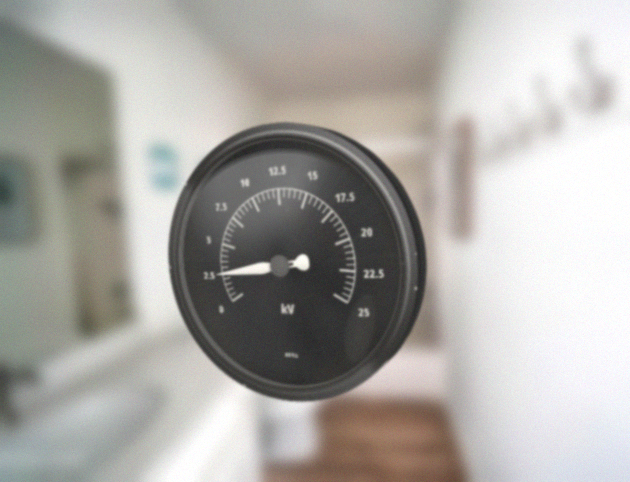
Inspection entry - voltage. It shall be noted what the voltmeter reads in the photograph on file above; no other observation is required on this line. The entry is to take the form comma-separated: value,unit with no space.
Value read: 2.5,kV
